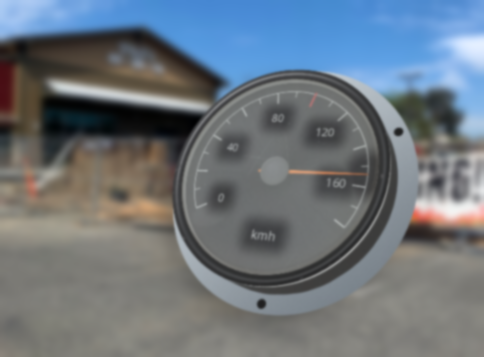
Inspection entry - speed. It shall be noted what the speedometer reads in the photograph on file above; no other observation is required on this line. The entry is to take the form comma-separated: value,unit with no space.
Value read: 155,km/h
